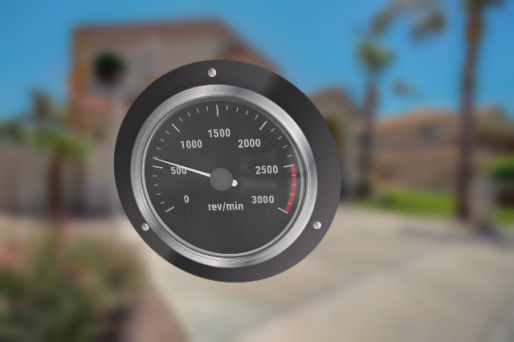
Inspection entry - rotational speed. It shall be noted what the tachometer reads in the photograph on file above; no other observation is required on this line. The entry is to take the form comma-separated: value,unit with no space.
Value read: 600,rpm
